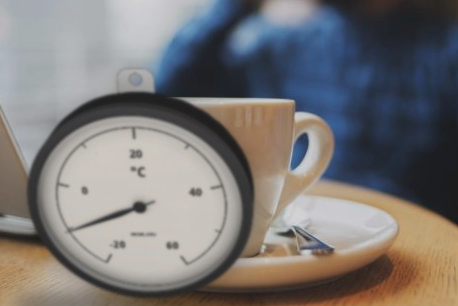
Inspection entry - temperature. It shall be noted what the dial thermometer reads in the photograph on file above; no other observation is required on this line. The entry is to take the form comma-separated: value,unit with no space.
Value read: -10,°C
